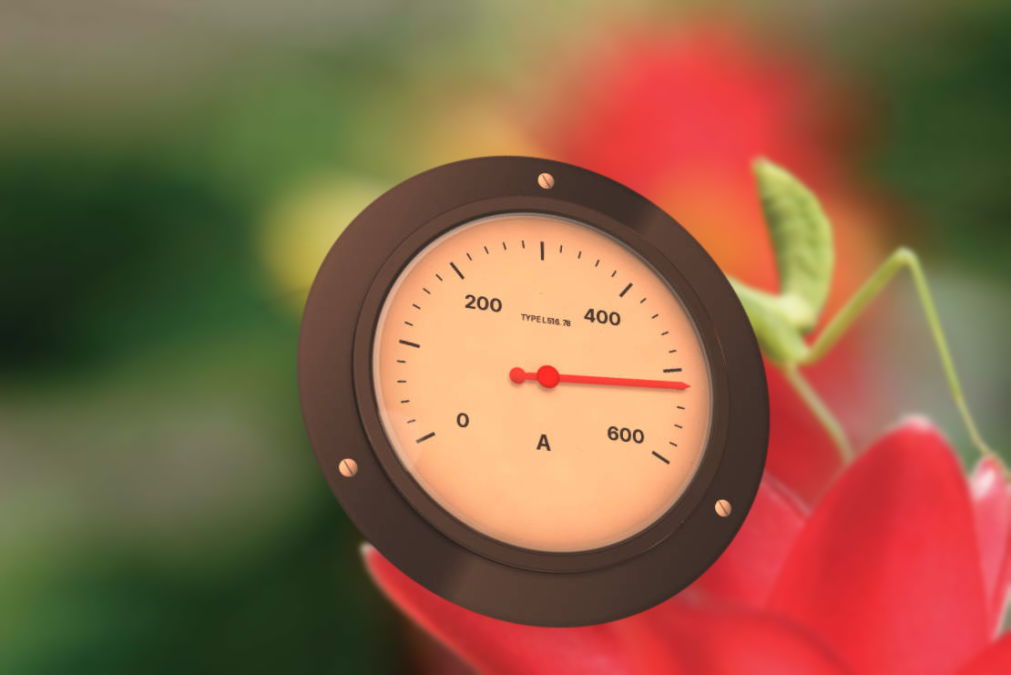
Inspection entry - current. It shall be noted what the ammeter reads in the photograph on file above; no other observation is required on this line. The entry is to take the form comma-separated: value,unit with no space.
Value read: 520,A
